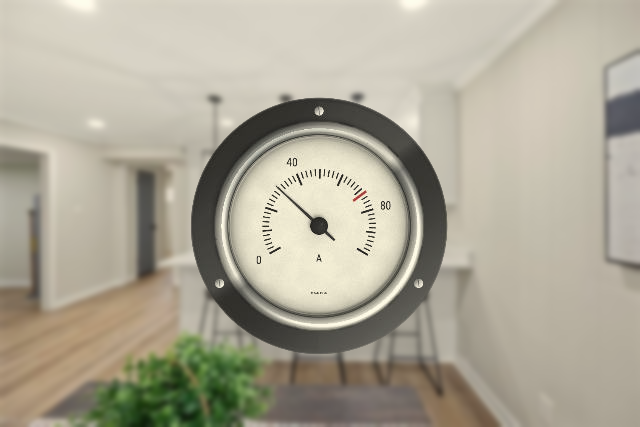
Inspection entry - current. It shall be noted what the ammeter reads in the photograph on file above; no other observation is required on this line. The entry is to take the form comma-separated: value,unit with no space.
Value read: 30,A
